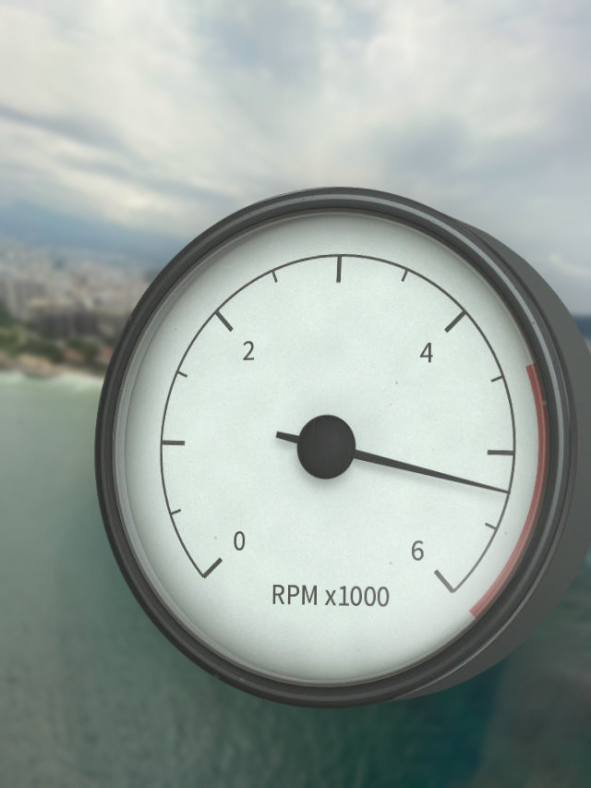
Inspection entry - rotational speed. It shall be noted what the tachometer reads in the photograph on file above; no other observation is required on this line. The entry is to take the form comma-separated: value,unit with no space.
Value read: 5250,rpm
